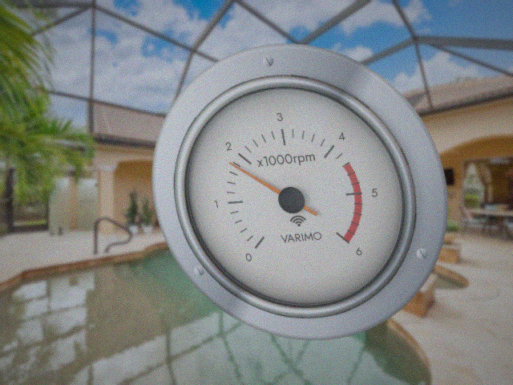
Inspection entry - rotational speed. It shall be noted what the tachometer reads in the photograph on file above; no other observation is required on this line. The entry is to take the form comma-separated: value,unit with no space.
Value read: 1800,rpm
